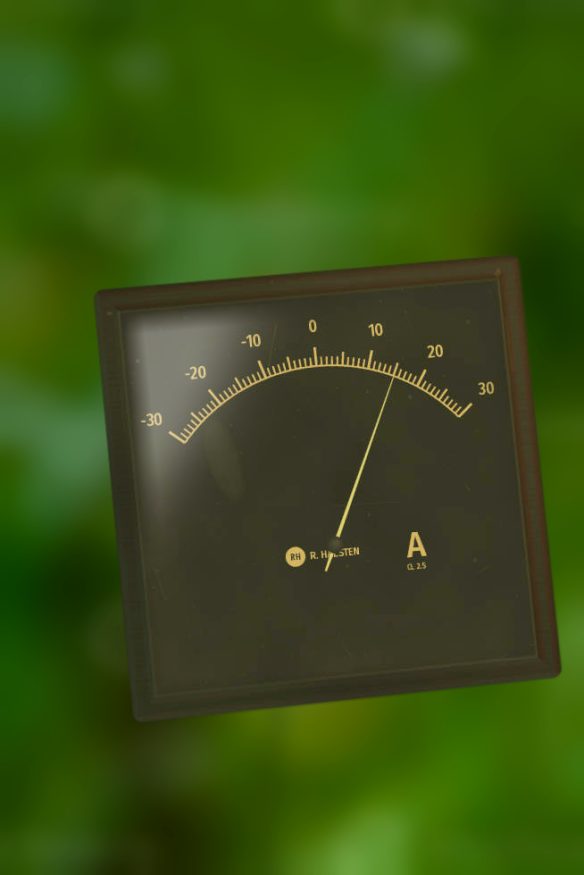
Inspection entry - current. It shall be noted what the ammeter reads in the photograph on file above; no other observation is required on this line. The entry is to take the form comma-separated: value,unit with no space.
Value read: 15,A
